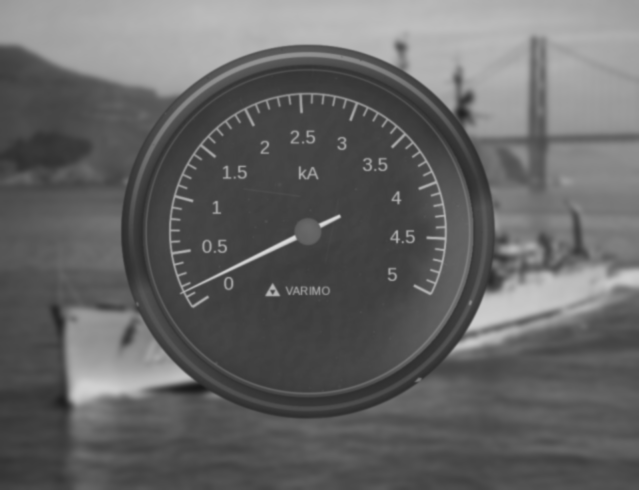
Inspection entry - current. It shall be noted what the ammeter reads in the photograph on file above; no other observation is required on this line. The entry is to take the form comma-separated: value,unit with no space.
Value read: 0.15,kA
